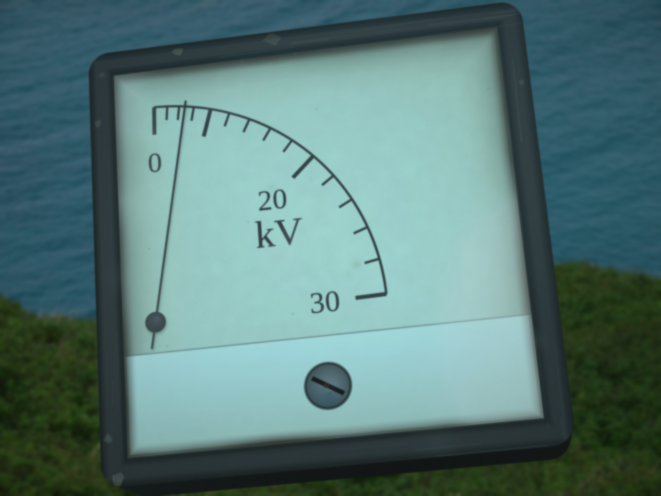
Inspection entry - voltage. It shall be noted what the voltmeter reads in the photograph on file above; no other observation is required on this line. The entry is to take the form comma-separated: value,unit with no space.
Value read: 7,kV
